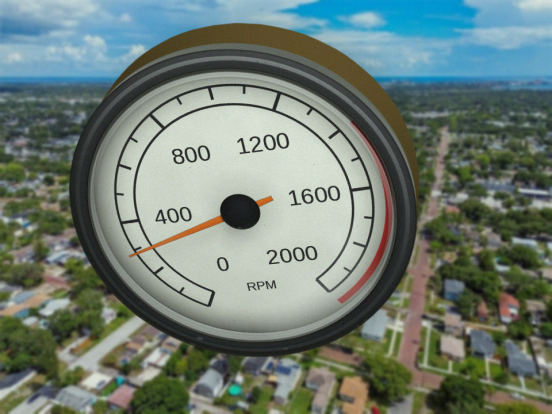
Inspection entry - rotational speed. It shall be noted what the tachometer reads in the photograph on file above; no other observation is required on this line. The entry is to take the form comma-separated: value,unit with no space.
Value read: 300,rpm
